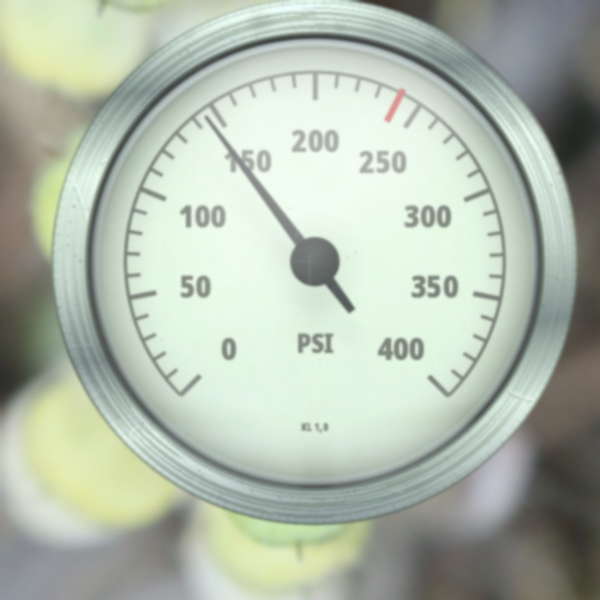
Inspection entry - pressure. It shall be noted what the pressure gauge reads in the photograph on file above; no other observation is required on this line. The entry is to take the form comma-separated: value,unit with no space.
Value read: 145,psi
